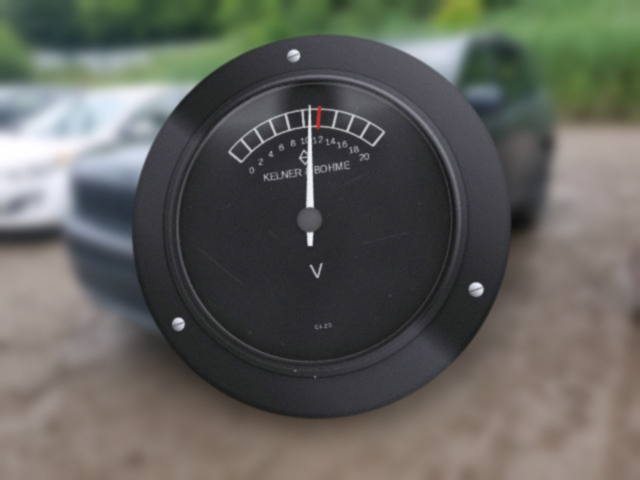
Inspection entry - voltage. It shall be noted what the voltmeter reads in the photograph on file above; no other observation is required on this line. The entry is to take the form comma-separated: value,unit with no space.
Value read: 11,V
